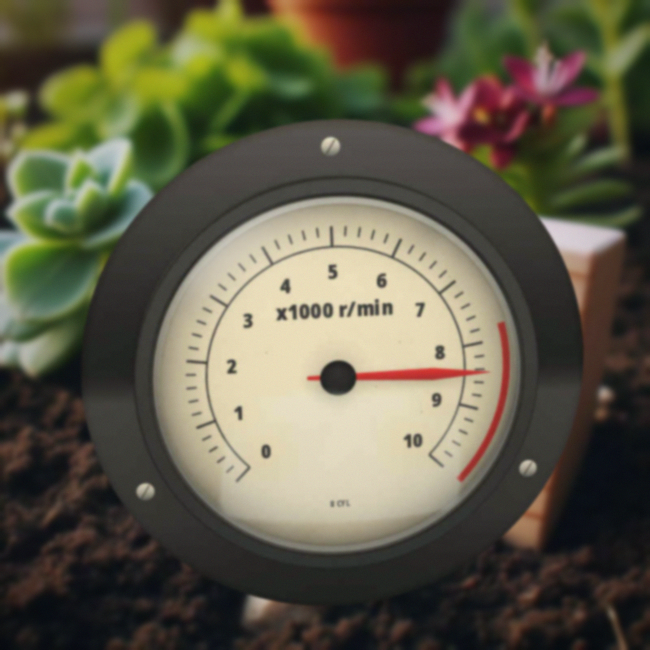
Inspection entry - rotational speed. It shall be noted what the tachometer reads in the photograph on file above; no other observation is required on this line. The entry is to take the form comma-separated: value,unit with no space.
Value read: 8400,rpm
